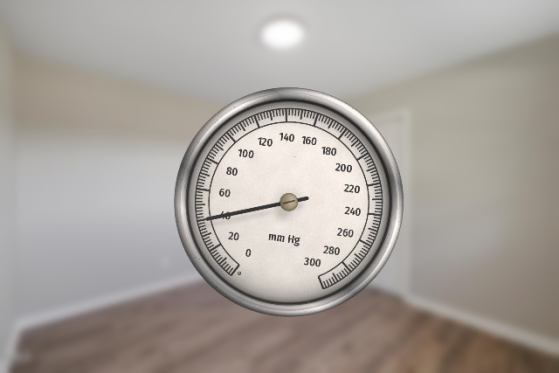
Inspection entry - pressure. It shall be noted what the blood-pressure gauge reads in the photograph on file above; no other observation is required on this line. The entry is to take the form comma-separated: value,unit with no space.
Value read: 40,mmHg
